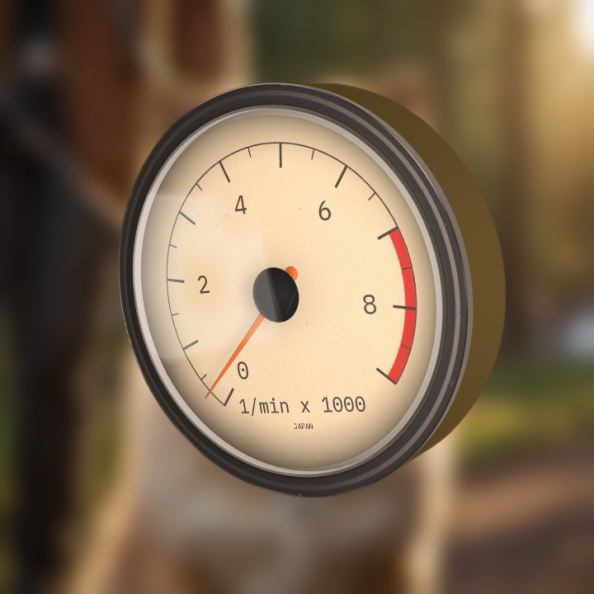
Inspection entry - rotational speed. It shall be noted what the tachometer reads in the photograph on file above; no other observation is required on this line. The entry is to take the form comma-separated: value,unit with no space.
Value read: 250,rpm
